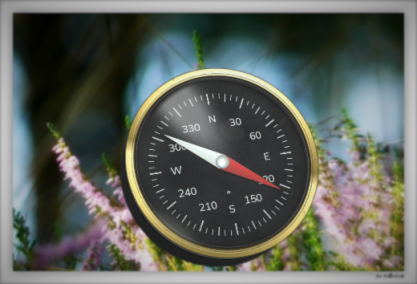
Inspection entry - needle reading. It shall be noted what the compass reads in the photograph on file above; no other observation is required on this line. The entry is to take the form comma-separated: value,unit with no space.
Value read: 125,°
